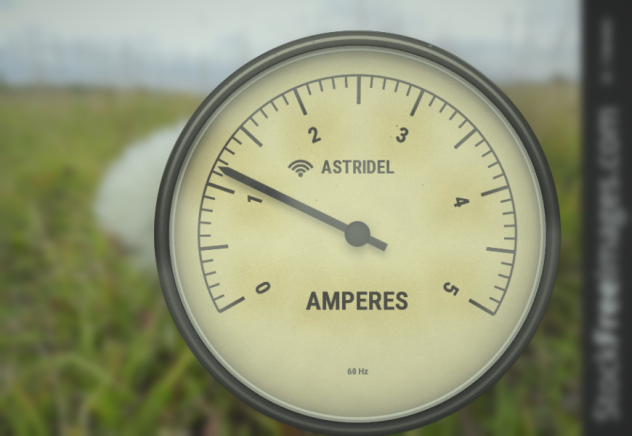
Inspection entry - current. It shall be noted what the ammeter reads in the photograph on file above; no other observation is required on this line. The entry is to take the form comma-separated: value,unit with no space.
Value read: 1.15,A
